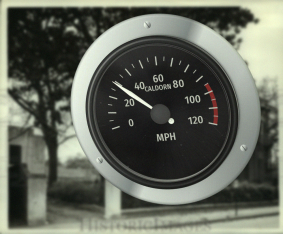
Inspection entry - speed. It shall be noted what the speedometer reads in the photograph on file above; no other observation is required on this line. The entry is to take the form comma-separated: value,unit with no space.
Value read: 30,mph
